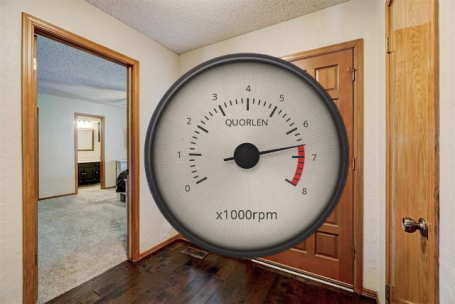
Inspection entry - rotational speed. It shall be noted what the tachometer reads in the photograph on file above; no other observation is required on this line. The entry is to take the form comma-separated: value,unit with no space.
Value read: 6600,rpm
